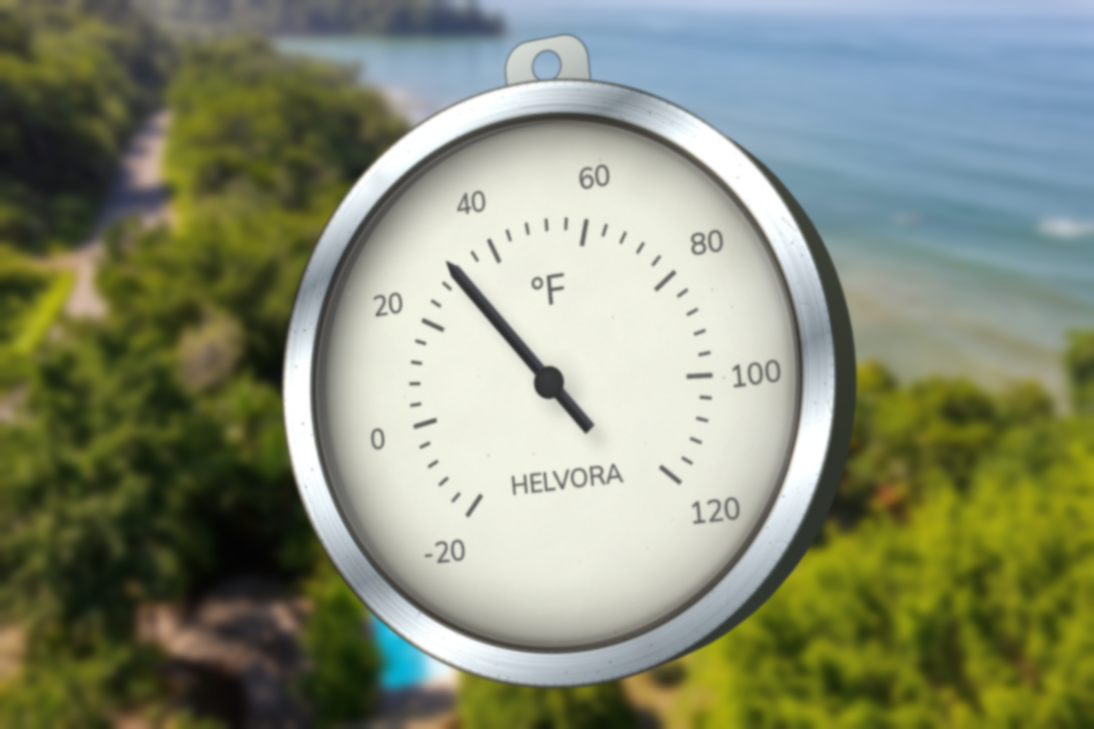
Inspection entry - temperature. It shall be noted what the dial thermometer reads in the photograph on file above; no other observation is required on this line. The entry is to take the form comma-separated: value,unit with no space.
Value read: 32,°F
